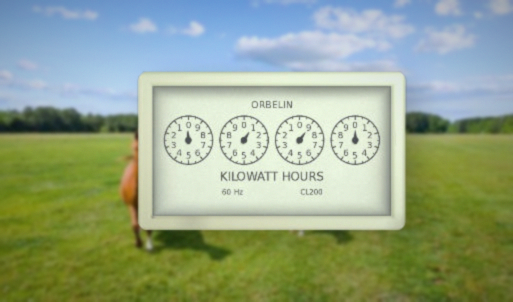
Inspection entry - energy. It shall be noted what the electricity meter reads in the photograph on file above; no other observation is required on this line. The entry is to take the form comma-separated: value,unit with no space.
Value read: 90,kWh
